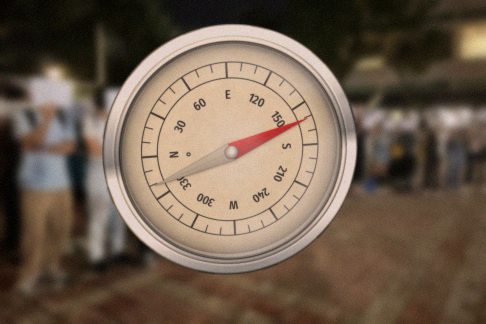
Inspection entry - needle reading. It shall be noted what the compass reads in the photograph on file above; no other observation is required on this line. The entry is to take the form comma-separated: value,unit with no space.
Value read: 160,°
